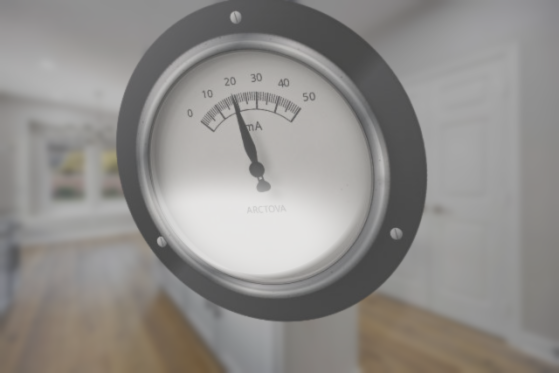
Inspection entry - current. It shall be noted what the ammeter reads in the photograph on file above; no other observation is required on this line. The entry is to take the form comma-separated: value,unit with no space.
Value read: 20,mA
